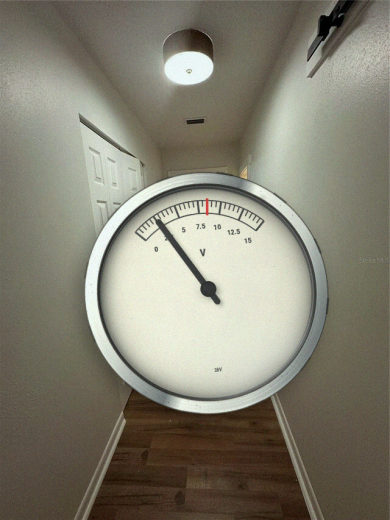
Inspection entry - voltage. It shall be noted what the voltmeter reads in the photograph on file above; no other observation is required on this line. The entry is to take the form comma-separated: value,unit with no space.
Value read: 2.5,V
